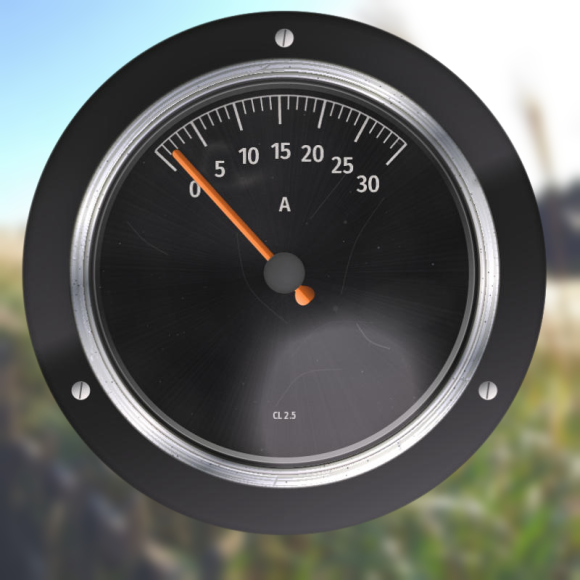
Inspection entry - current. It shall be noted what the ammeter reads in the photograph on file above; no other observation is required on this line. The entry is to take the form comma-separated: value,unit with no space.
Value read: 1.5,A
